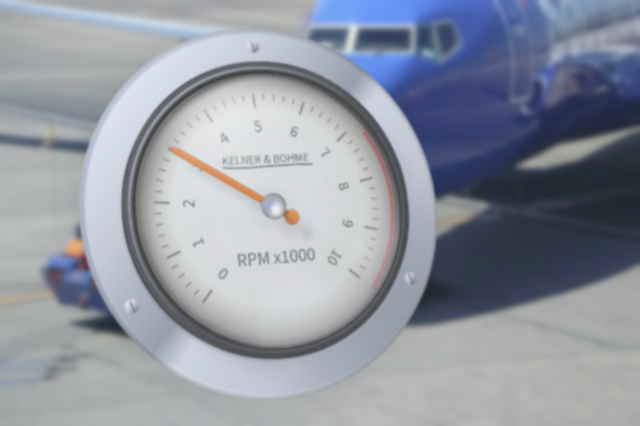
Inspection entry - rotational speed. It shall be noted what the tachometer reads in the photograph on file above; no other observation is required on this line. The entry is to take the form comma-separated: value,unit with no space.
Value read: 3000,rpm
